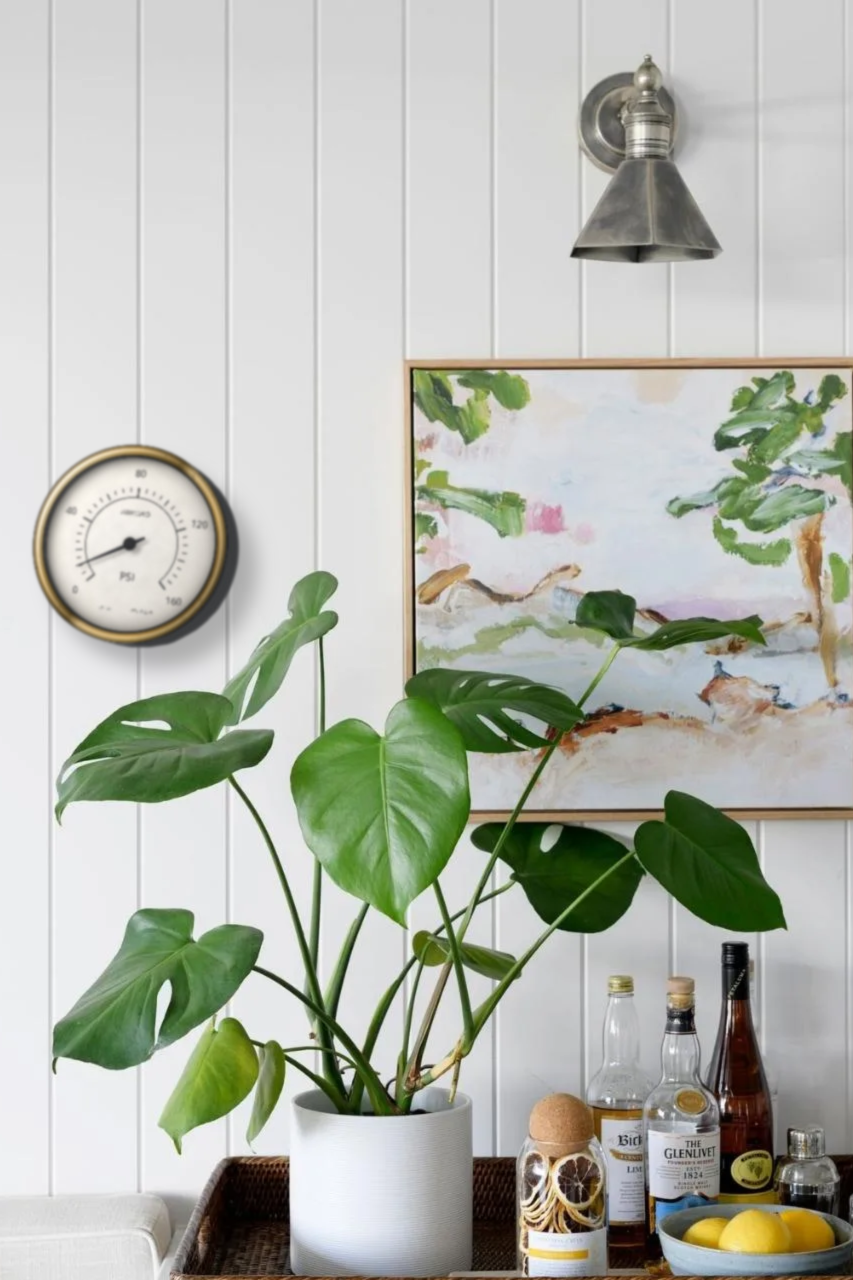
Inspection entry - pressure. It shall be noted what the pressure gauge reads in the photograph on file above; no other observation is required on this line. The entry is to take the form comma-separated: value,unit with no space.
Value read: 10,psi
